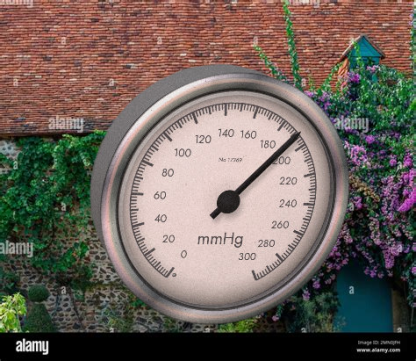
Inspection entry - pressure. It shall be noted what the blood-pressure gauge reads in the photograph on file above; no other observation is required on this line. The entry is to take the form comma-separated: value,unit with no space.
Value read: 190,mmHg
